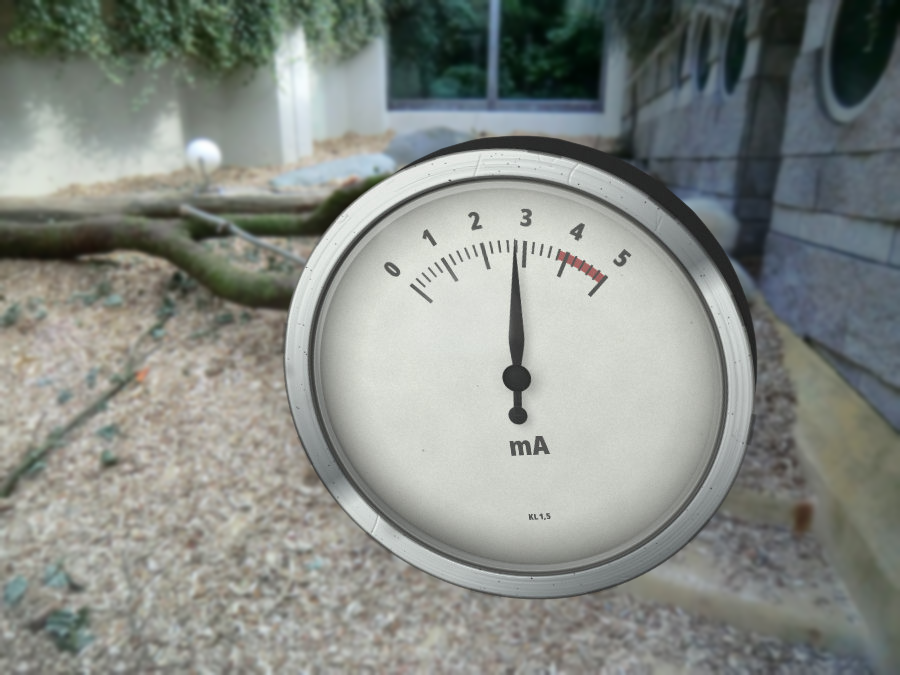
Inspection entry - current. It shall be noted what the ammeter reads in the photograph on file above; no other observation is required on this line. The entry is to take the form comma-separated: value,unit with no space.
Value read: 2.8,mA
